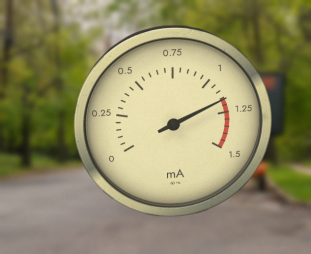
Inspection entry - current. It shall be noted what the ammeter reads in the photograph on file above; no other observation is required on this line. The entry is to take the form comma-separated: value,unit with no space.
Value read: 1.15,mA
